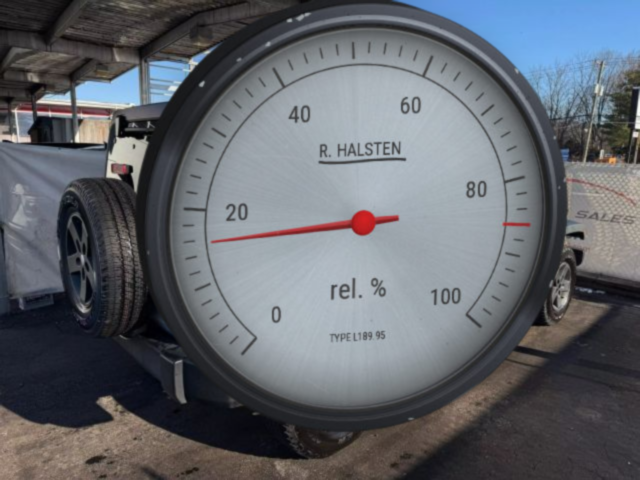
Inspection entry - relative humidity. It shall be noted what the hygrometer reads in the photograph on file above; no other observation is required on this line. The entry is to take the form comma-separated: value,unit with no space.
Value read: 16,%
